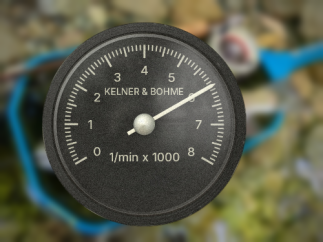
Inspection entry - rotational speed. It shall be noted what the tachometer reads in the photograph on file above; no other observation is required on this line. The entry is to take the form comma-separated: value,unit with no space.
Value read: 6000,rpm
